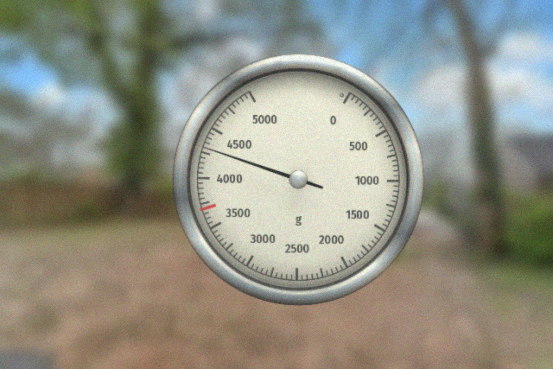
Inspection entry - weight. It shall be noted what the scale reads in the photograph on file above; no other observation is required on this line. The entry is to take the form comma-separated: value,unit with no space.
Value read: 4300,g
